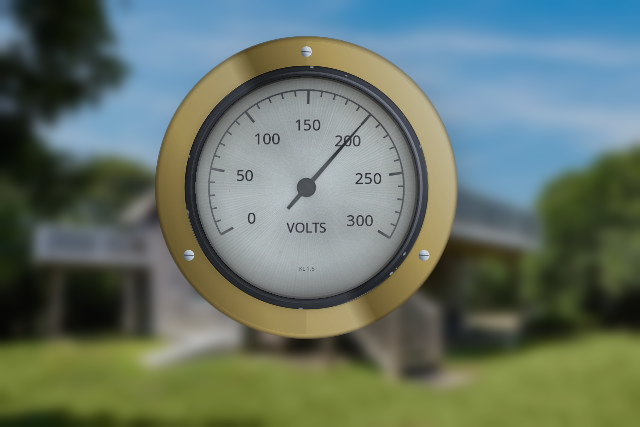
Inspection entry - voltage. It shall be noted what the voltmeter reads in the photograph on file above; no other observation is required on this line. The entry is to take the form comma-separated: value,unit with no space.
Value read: 200,V
